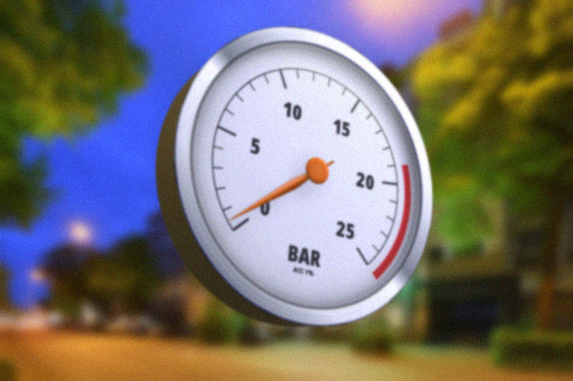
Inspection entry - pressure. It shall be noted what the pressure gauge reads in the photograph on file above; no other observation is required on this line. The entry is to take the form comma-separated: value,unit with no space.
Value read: 0.5,bar
